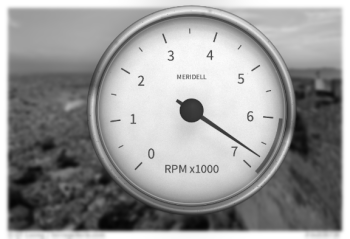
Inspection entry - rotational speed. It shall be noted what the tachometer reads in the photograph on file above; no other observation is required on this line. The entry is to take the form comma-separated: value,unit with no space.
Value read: 6750,rpm
